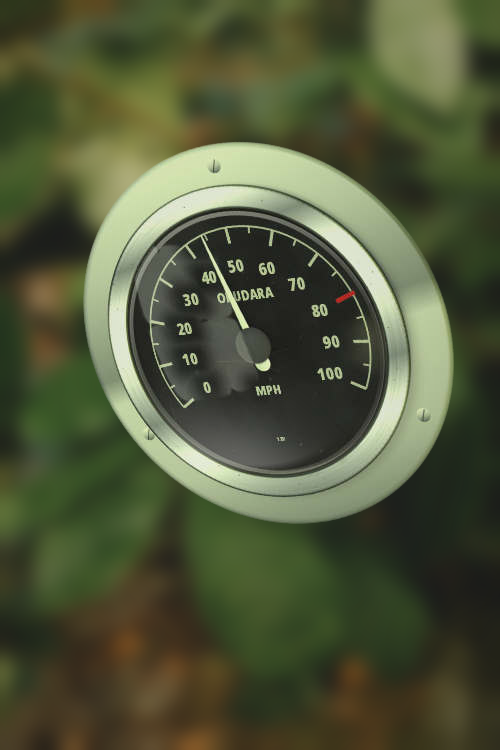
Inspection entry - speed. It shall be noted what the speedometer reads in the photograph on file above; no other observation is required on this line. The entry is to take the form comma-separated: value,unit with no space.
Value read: 45,mph
